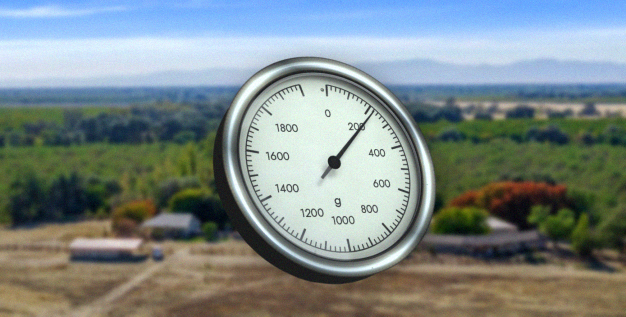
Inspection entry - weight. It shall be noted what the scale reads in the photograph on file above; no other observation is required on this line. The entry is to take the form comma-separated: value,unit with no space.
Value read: 220,g
